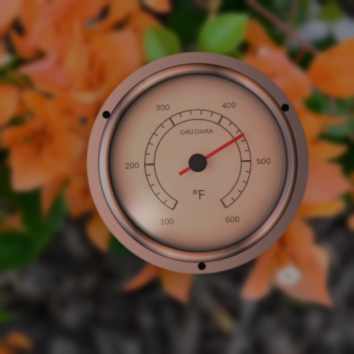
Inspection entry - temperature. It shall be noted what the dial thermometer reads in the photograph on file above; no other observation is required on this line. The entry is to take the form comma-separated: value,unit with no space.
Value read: 450,°F
